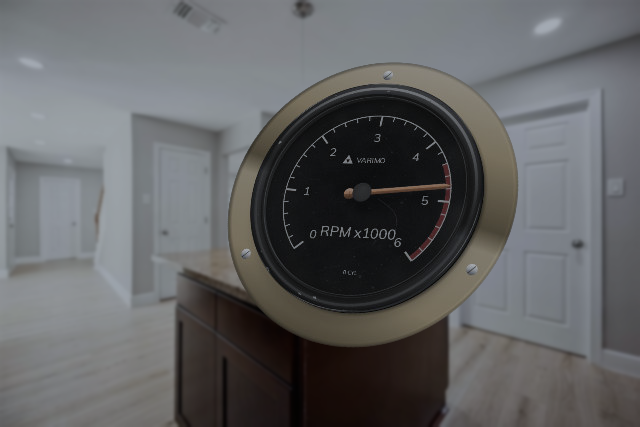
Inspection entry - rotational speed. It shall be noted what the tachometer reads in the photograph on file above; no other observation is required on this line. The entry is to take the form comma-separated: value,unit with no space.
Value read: 4800,rpm
